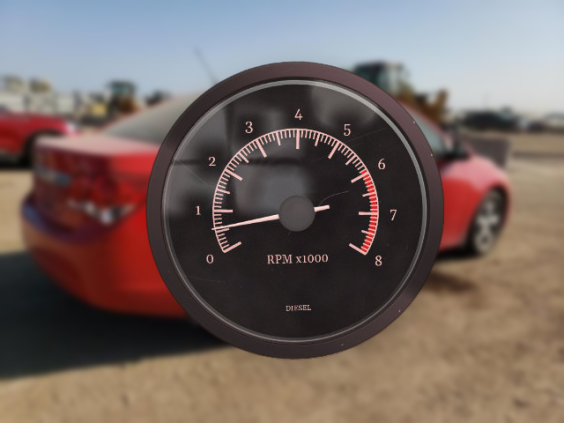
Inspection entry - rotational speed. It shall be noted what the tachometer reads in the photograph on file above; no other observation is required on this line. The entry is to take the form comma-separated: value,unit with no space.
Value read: 600,rpm
